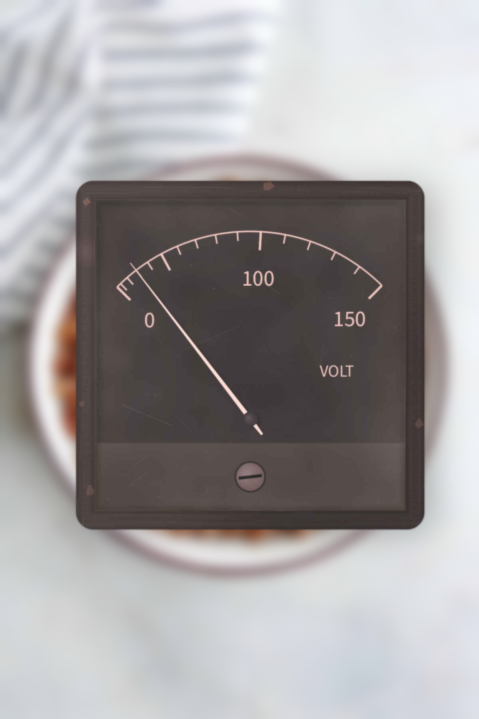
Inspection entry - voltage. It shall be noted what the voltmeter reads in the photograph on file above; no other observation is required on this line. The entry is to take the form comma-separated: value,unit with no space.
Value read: 30,V
